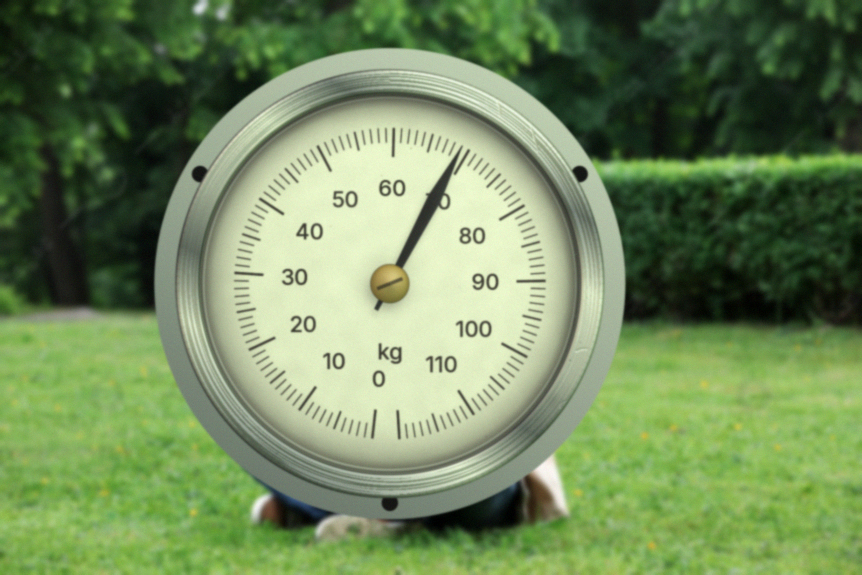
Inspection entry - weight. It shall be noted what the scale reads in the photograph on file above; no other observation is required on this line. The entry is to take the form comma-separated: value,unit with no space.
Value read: 69,kg
